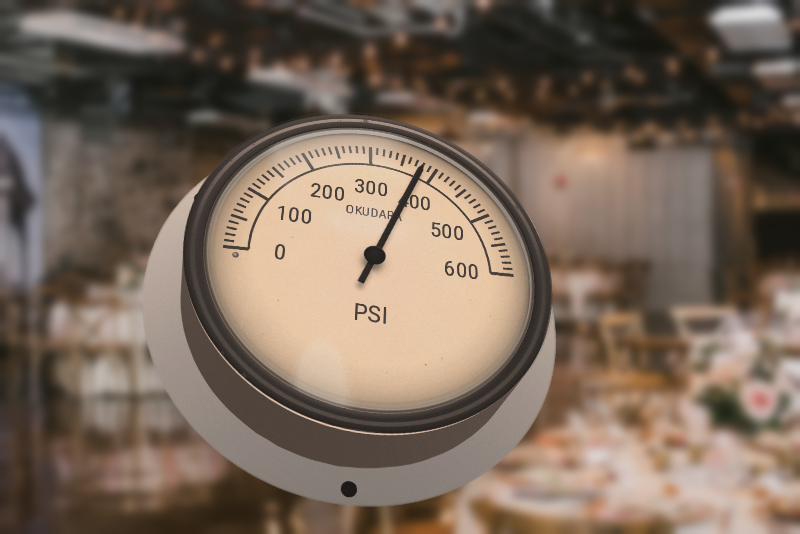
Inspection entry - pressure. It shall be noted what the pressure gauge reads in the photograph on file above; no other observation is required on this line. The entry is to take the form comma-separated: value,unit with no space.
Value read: 380,psi
